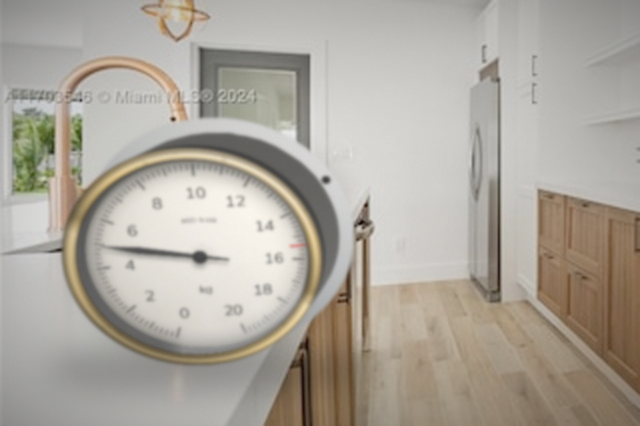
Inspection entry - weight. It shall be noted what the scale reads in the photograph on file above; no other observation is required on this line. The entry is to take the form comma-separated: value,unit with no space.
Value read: 5,kg
